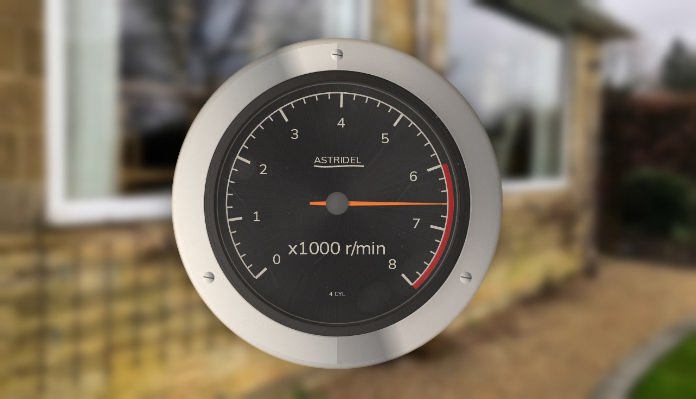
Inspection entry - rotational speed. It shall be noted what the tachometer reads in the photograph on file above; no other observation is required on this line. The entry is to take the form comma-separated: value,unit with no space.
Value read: 6600,rpm
